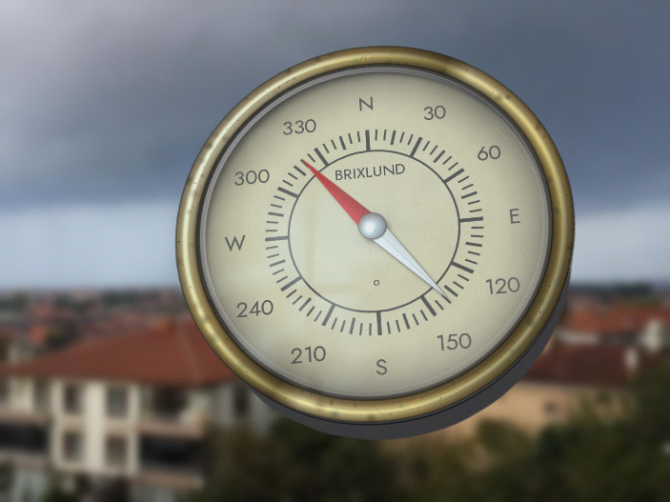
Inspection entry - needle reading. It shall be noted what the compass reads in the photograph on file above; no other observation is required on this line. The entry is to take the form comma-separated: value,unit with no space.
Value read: 320,°
